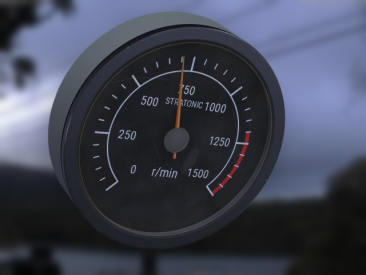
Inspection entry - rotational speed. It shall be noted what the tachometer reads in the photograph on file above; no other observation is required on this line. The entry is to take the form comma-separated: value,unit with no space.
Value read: 700,rpm
